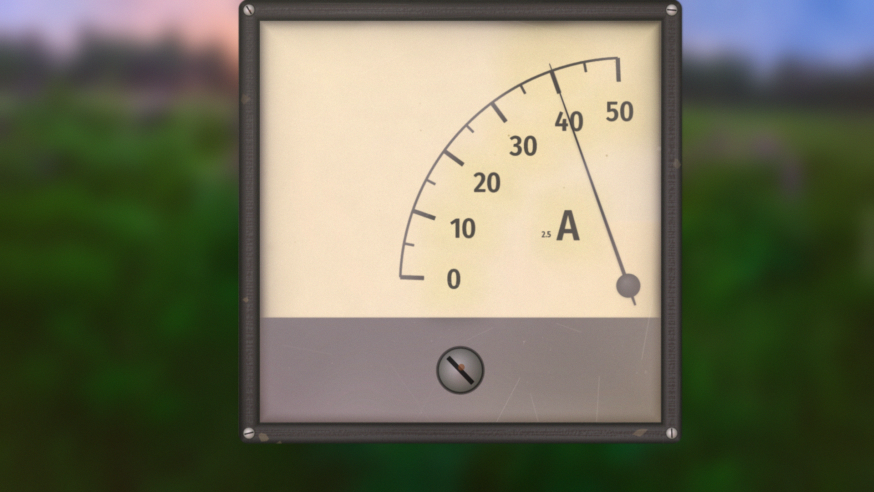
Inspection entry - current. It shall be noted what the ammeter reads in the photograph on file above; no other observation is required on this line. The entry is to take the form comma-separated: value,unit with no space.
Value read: 40,A
